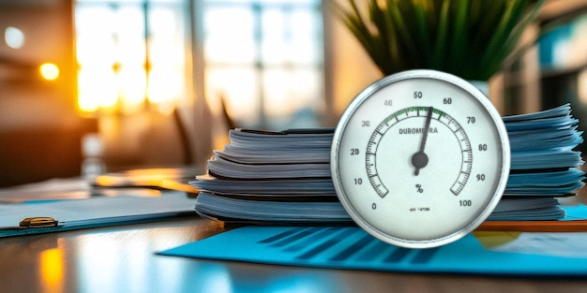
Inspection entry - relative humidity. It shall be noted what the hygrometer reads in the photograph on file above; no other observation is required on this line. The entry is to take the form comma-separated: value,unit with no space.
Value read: 55,%
